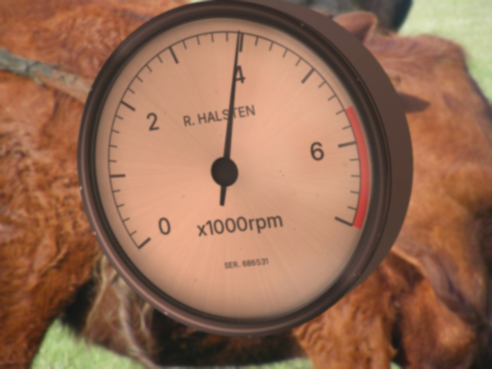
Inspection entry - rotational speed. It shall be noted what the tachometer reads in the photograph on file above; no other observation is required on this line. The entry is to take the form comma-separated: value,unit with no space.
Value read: 4000,rpm
